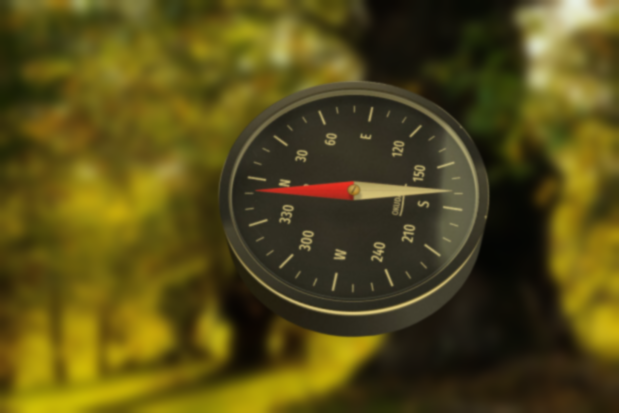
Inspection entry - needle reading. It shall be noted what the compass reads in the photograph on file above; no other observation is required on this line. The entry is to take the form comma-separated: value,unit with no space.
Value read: 350,°
